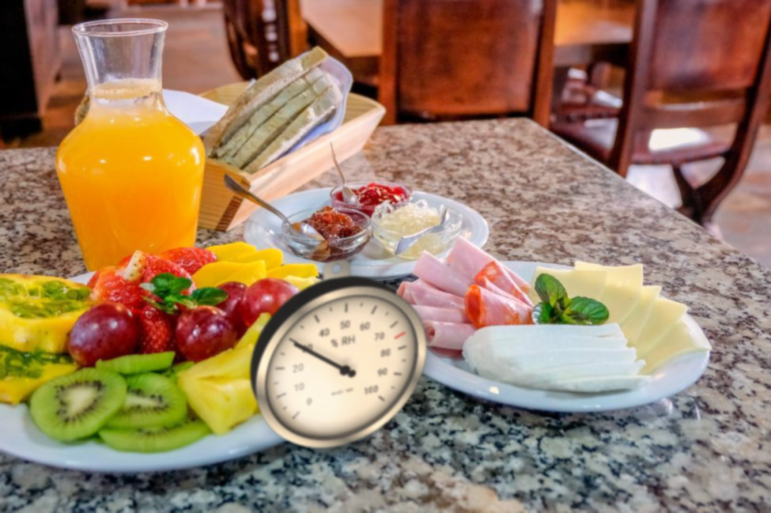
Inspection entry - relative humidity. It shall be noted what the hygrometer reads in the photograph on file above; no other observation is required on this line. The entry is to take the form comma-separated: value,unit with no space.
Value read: 30,%
